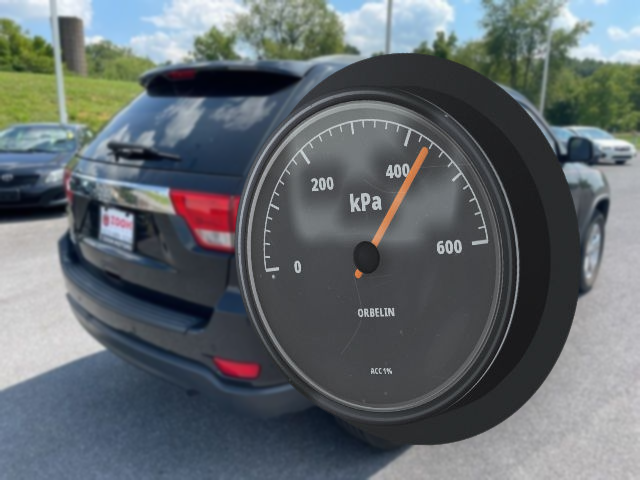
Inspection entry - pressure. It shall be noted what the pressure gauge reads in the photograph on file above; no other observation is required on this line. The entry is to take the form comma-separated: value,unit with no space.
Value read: 440,kPa
